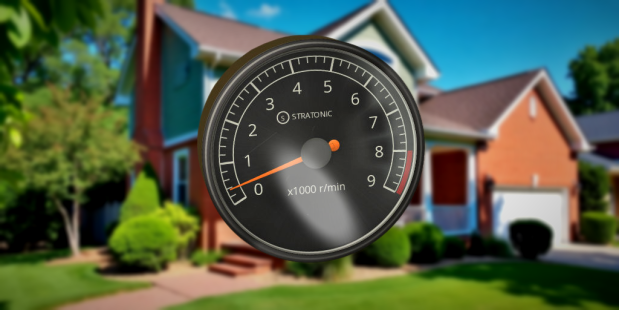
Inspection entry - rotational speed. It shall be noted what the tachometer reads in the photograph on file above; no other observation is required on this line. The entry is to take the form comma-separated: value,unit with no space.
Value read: 400,rpm
